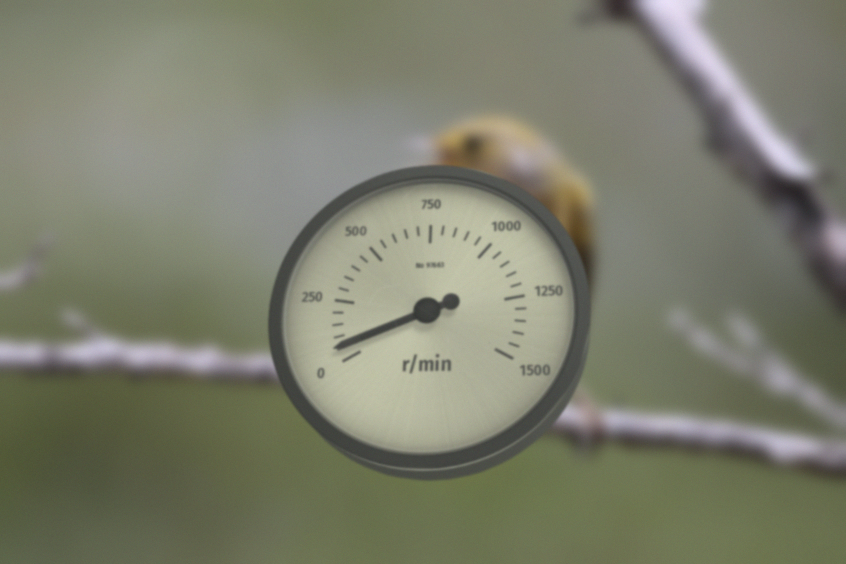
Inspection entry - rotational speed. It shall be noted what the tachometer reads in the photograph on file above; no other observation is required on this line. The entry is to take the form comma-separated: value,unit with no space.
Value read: 50,rpm
